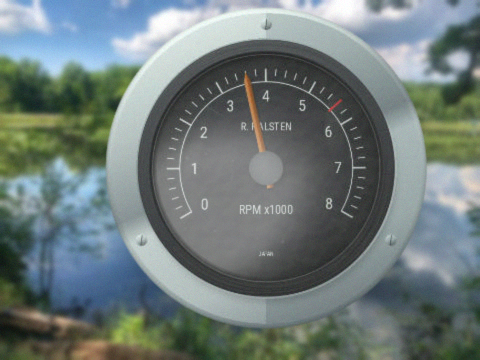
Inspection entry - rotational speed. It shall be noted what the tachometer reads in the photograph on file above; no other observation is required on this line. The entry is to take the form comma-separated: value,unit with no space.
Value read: 3600,rpm
